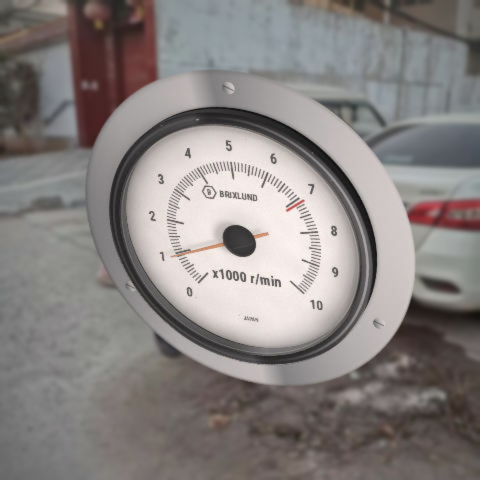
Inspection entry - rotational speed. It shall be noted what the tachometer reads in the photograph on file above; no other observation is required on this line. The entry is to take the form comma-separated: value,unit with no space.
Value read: 1000,rpm
